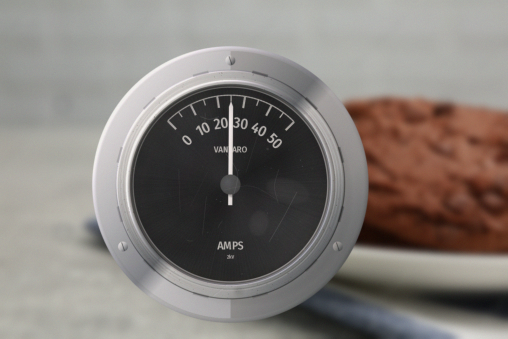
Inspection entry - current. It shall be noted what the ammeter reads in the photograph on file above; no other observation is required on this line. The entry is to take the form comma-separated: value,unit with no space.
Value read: 25,A
